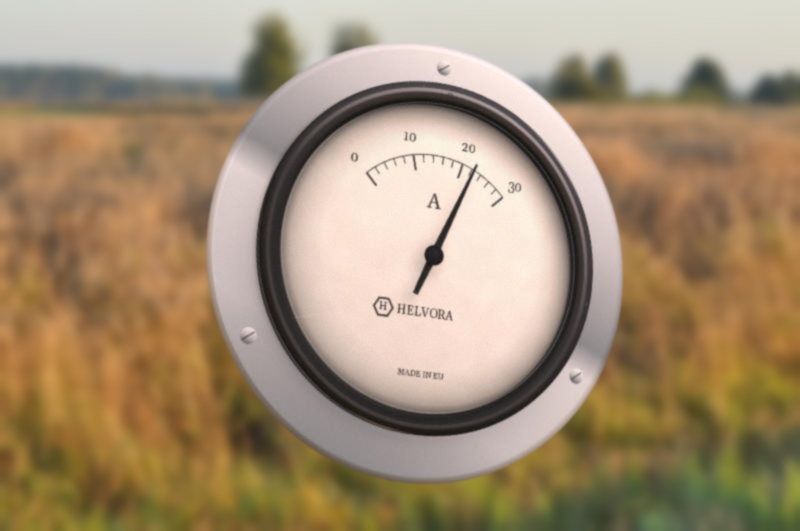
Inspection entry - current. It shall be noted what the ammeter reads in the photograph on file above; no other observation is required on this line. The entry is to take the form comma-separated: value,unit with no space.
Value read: 22,A
